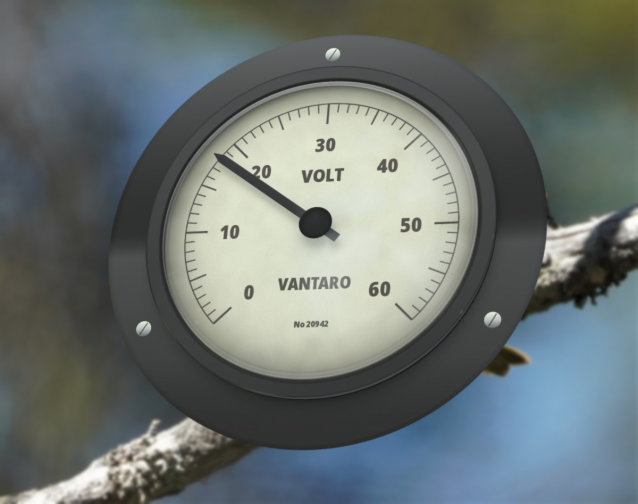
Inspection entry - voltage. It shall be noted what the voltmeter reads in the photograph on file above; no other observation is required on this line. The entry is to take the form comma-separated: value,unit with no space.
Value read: 18,V
